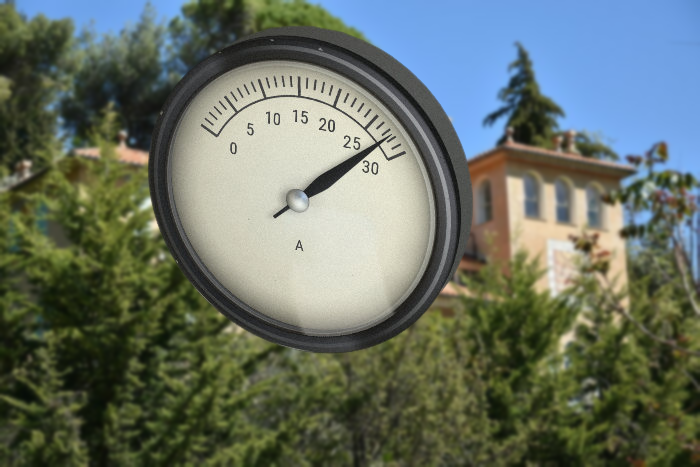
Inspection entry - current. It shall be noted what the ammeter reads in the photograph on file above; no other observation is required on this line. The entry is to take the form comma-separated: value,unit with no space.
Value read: 27.5,A
